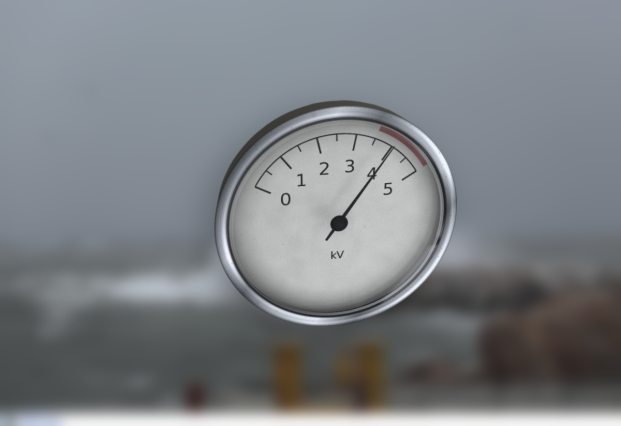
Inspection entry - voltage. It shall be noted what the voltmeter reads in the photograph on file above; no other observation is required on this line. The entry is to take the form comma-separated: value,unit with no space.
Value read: 4,kV
